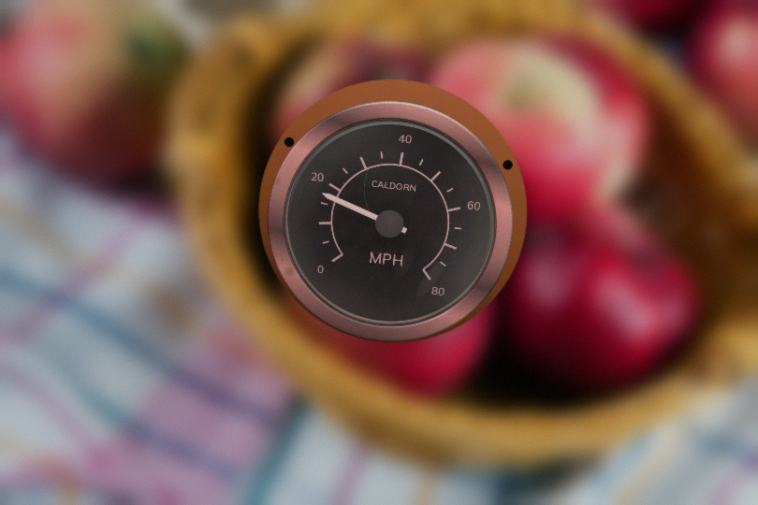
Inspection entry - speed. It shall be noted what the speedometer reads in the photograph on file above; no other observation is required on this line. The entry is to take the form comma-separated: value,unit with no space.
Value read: 17.5,mph
